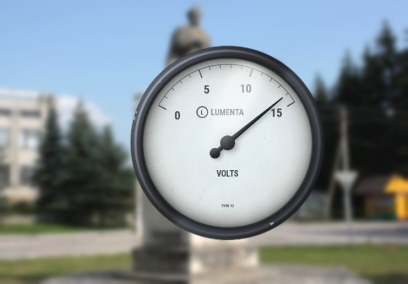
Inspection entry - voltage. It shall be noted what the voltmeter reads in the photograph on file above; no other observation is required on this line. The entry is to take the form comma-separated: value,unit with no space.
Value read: 14,V
